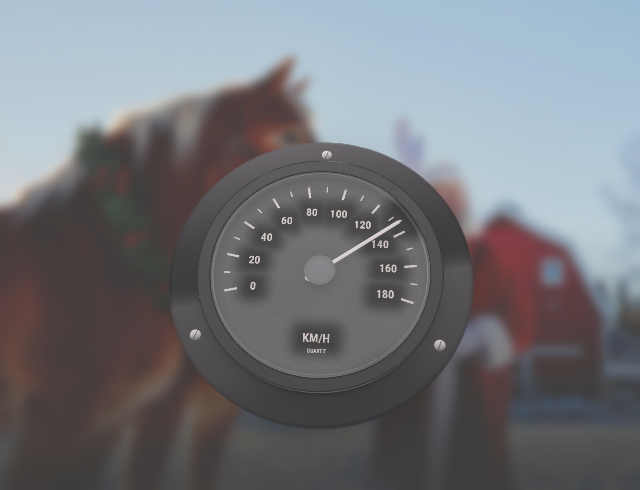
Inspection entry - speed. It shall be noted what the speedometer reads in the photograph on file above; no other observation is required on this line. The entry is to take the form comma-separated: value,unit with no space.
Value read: 135,km/h
